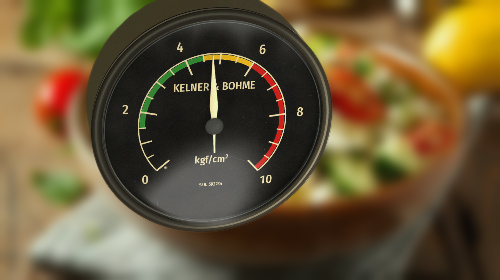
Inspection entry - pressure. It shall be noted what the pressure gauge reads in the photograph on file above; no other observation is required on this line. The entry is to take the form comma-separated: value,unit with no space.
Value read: 4.75,kg/cm²
